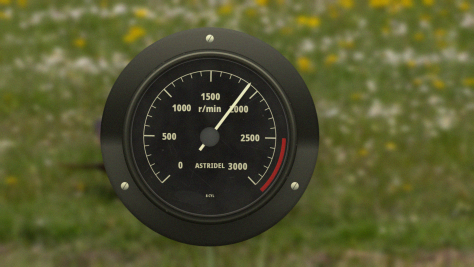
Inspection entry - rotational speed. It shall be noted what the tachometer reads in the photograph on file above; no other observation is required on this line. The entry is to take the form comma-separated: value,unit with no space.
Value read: 1900,rpm
